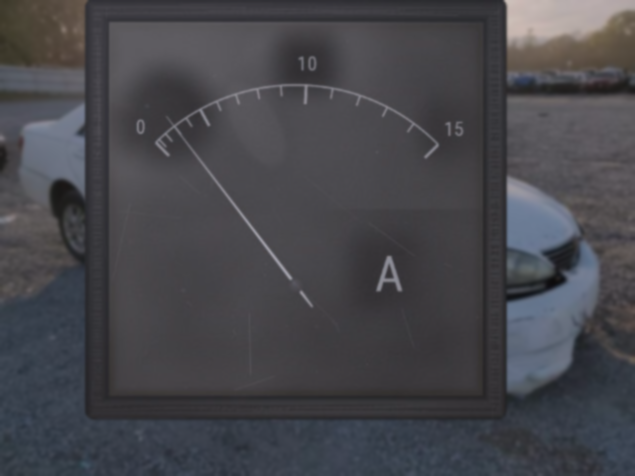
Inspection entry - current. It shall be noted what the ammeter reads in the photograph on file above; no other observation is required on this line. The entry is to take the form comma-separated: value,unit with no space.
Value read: 3,A
